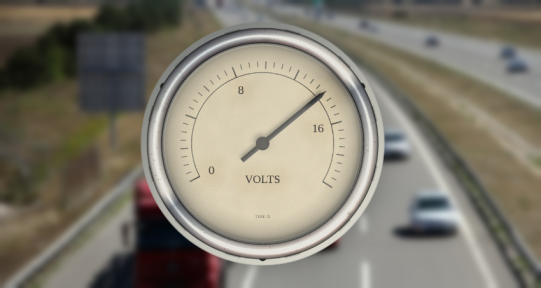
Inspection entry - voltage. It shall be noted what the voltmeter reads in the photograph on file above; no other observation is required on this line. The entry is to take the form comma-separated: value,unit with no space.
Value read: 14,V
